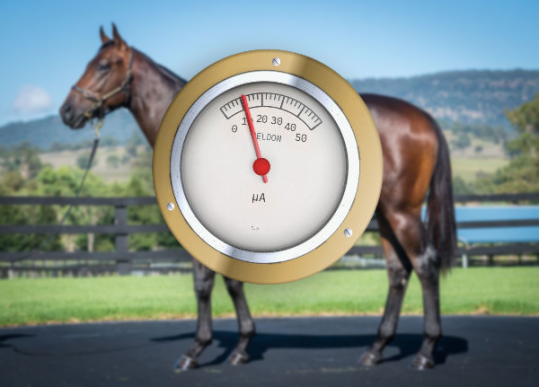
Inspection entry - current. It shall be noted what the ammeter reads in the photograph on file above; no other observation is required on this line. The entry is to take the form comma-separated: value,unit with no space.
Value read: 12,µA
